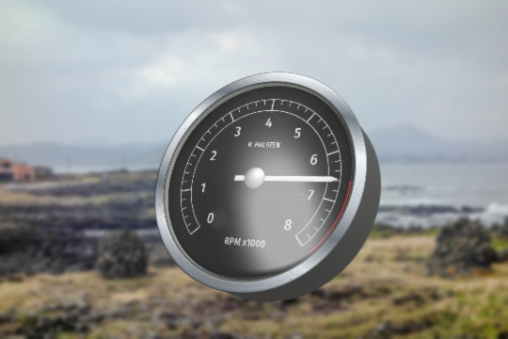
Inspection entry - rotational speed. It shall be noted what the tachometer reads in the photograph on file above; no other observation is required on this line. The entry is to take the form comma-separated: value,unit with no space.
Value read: 6600,rpm
